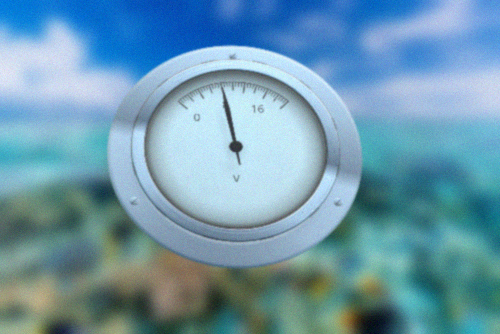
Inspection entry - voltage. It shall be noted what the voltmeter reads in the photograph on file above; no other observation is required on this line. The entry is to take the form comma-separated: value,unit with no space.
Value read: 8,V
